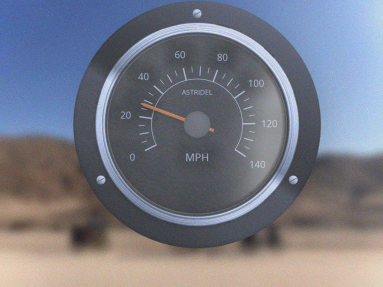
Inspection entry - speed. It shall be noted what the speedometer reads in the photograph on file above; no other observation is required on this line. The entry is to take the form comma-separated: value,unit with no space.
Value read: 27.5,mph
